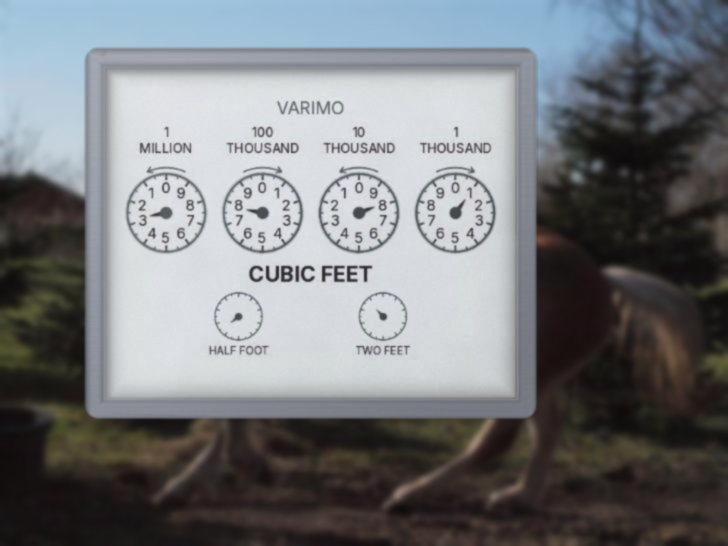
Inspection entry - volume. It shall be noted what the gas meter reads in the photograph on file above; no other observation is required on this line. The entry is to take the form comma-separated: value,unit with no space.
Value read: 278100,ft³
